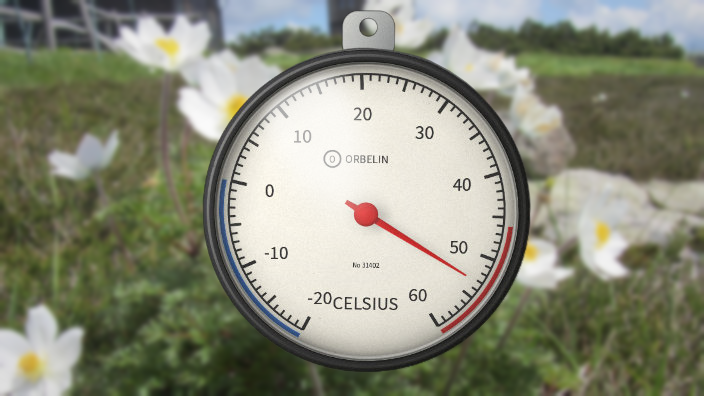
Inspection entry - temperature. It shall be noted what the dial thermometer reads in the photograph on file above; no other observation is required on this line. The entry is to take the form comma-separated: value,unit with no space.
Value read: 53,°C
